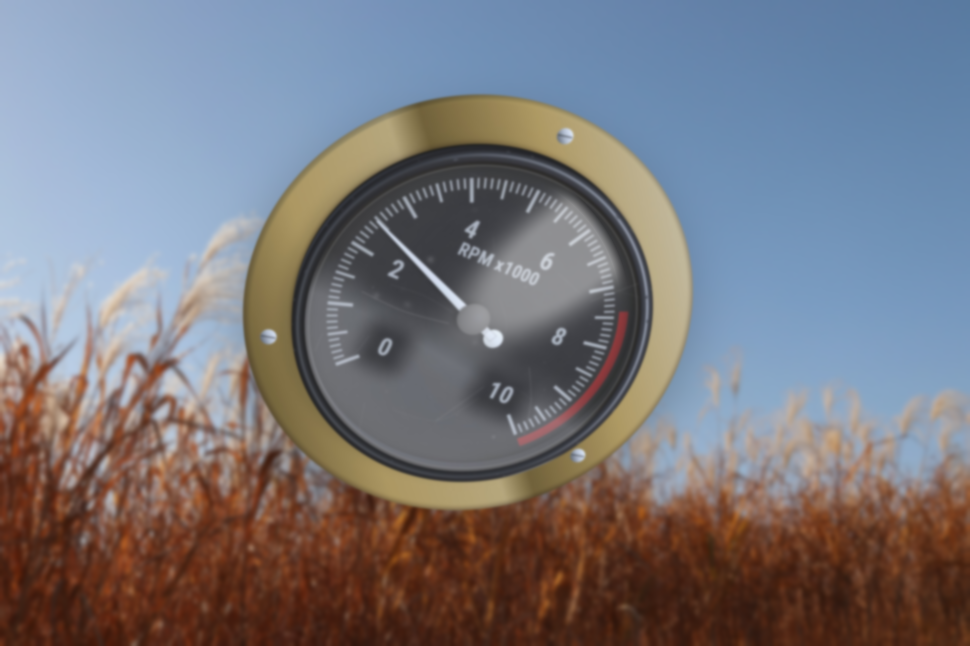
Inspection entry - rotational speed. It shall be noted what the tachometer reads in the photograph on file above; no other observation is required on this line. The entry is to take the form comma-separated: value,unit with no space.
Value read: 2500,rpm
